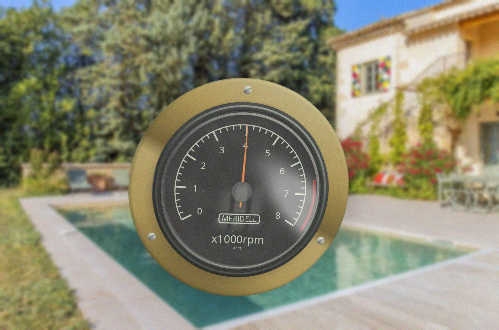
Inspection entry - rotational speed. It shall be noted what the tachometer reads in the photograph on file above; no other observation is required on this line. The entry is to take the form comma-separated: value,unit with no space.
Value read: 4000,rpm
